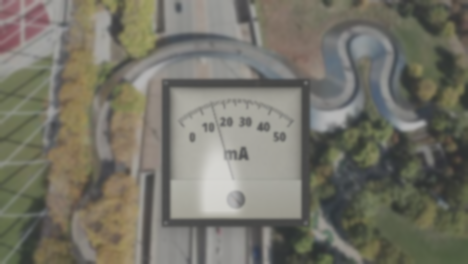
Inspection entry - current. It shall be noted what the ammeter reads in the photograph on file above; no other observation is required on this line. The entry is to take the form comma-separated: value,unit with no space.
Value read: 15,mA
